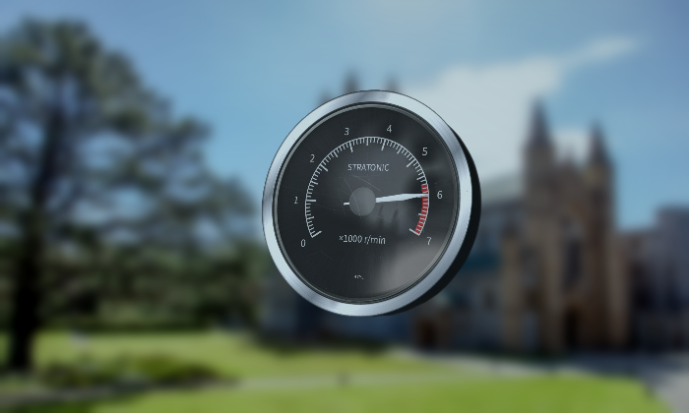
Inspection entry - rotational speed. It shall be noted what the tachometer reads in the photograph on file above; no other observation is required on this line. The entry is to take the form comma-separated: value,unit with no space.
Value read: 6000,rpm
